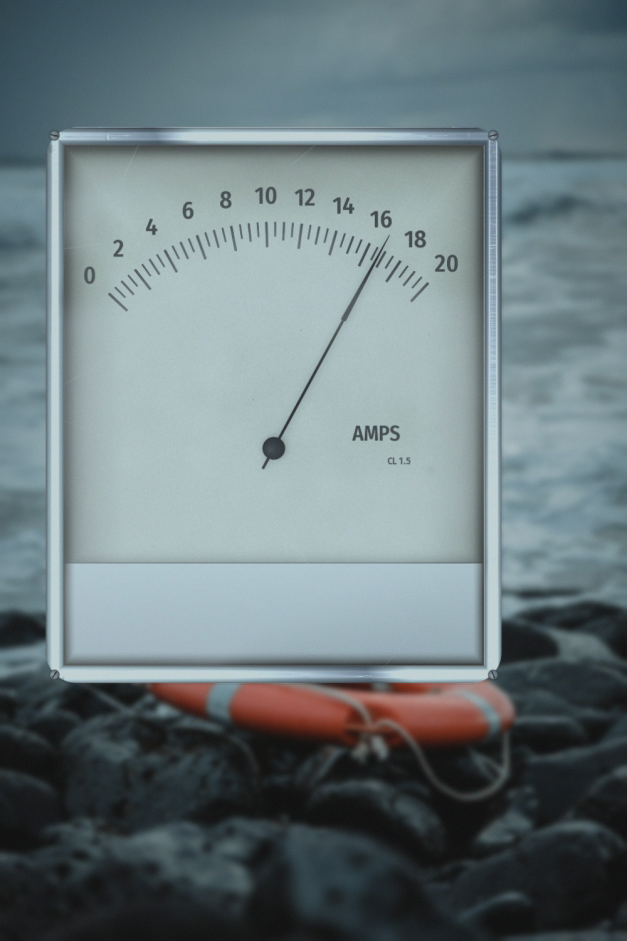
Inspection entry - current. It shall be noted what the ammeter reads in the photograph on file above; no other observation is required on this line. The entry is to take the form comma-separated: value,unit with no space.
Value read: 16.75,A
